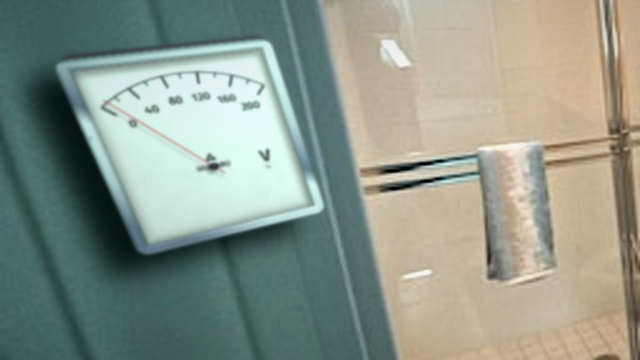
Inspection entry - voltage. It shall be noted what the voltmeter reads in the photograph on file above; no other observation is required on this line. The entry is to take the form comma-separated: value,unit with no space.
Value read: 10,V
